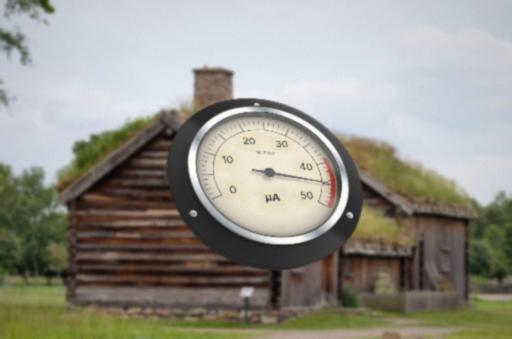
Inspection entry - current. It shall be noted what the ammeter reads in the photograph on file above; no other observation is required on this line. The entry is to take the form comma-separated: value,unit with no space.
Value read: 45,µA
